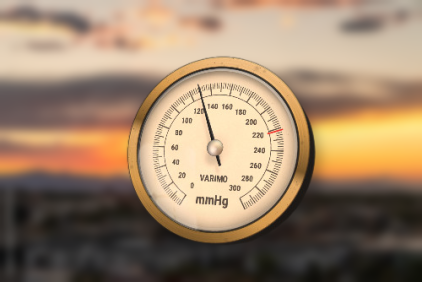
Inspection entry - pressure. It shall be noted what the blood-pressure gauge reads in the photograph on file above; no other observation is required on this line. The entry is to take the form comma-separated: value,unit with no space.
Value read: 130,mmHg
